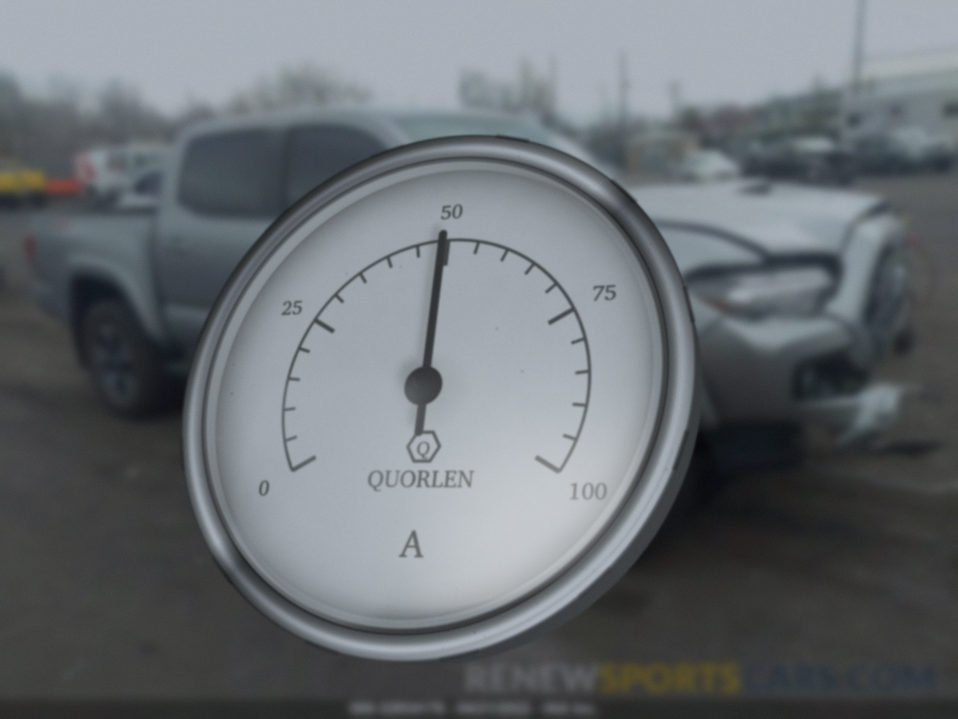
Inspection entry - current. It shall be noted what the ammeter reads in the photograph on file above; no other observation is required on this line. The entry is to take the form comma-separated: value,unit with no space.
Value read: 50,A
